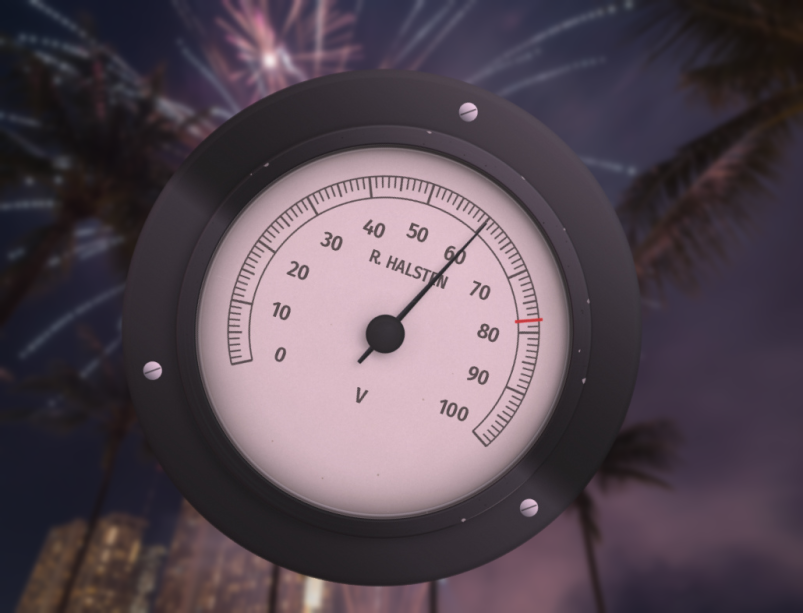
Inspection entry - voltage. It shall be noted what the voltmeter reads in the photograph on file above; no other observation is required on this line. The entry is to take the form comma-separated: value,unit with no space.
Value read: 60,V
